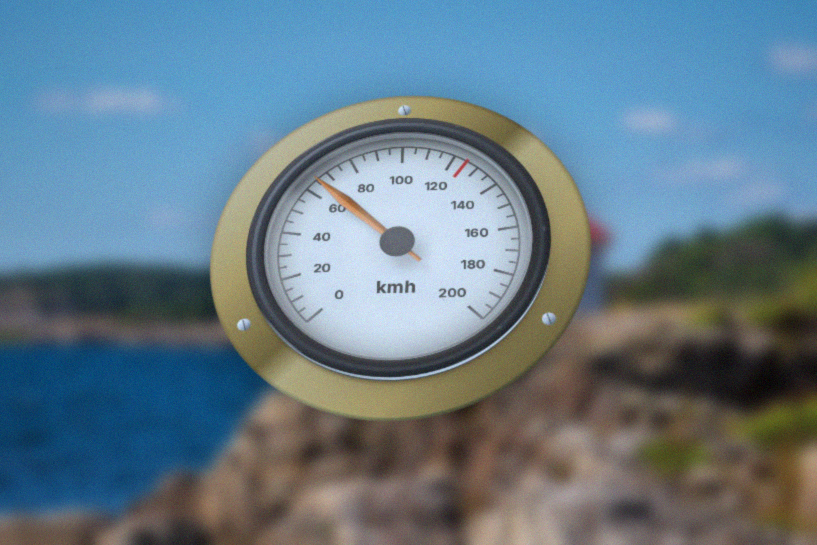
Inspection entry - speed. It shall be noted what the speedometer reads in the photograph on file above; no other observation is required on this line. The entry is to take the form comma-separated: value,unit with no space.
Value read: 65,km/h
